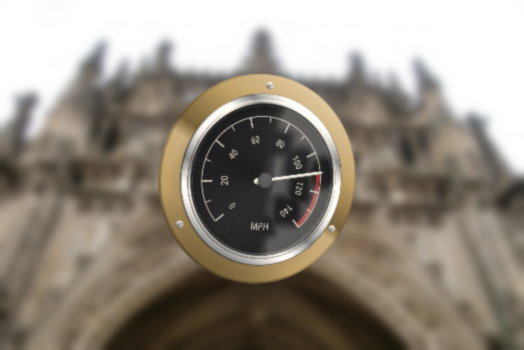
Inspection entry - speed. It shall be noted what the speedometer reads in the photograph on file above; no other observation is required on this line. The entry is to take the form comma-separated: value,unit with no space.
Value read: 110,mph
